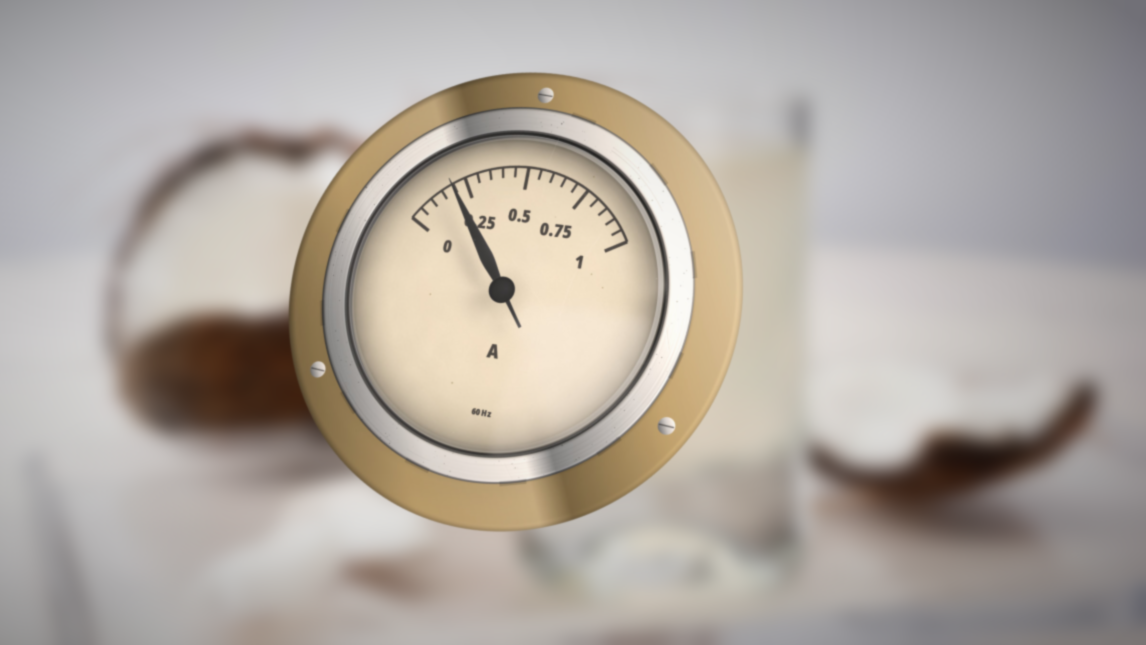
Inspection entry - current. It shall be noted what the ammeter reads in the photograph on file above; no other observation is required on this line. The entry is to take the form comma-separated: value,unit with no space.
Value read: 0.2,A
